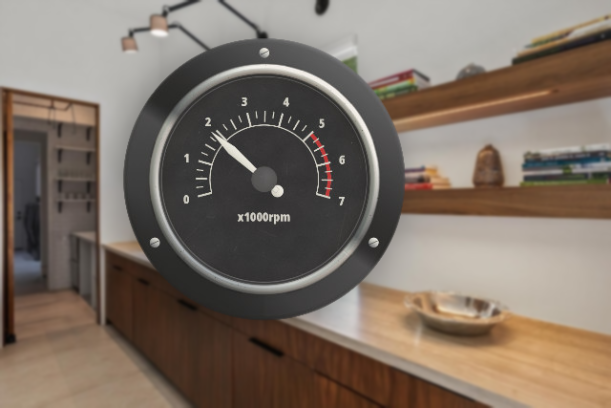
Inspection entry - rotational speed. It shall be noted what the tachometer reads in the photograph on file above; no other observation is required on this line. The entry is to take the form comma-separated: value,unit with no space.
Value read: 1875,rpm
